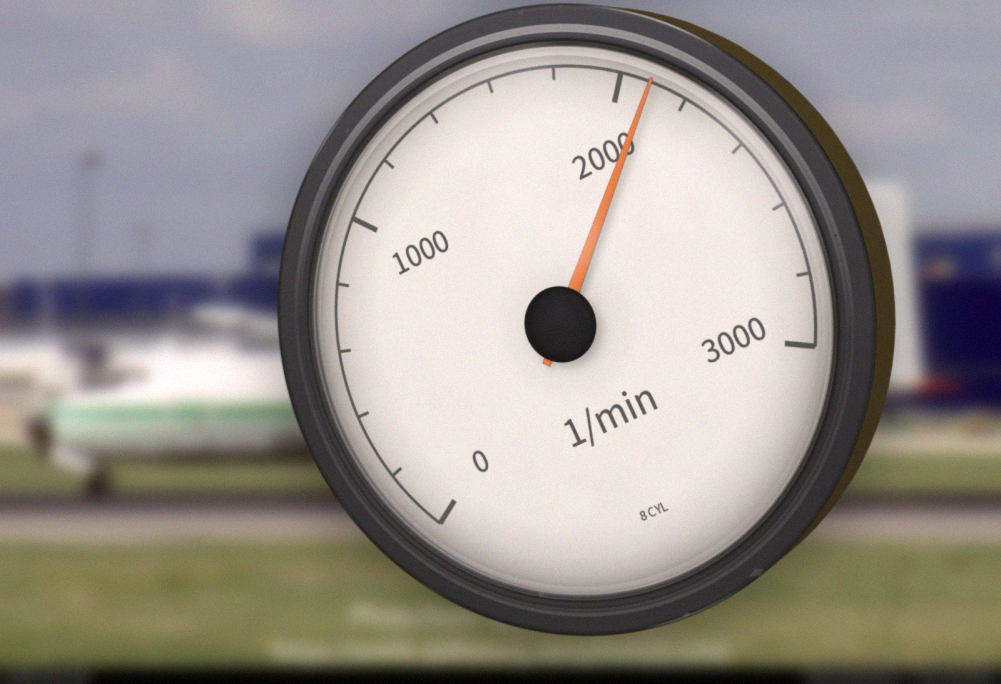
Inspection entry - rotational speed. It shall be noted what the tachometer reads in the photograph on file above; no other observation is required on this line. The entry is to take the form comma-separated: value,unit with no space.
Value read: 2100,rpm
